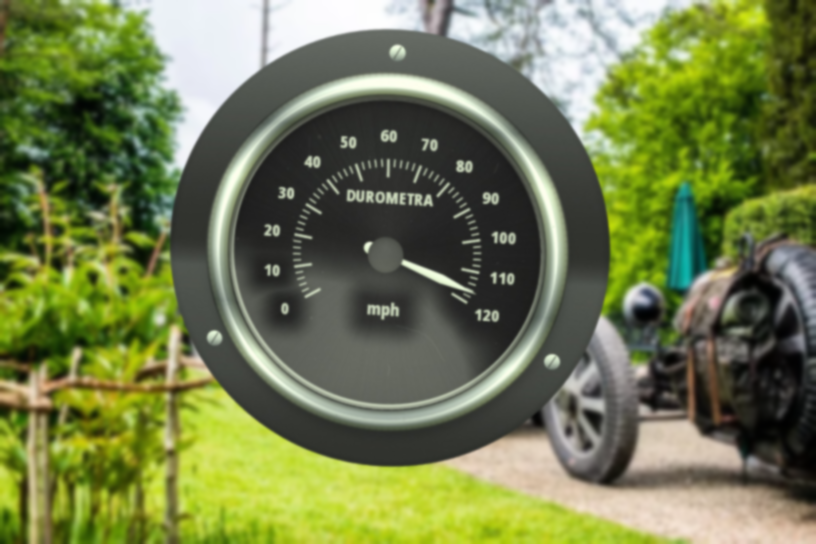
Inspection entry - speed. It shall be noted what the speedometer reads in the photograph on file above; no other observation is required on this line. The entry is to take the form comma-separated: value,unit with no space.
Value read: 116,mph
